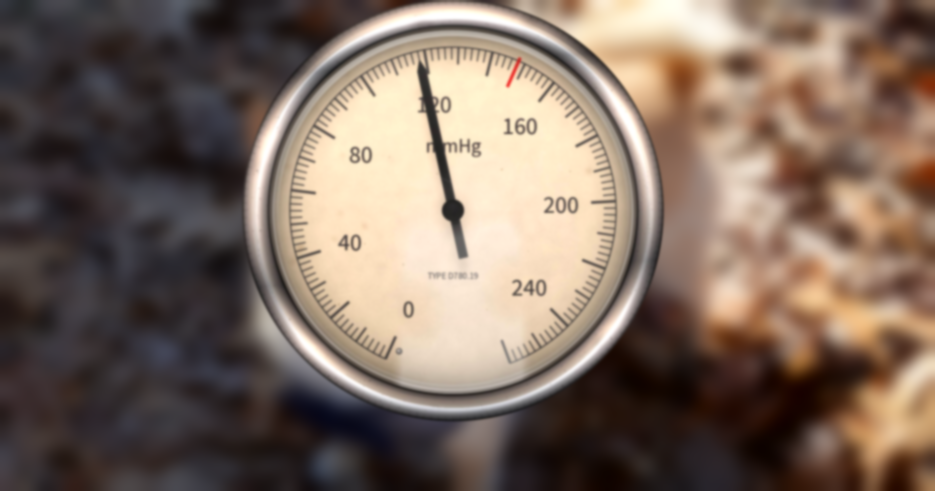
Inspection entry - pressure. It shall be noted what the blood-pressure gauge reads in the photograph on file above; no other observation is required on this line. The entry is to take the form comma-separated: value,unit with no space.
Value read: 118,mmHg
